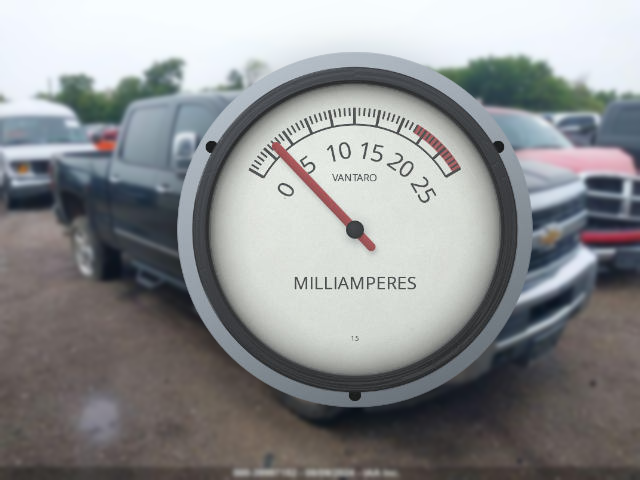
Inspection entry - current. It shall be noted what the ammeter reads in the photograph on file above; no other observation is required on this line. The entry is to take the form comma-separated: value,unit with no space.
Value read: 3.5,mA
